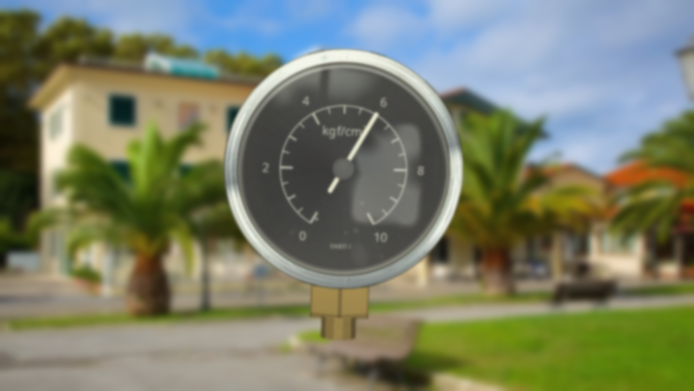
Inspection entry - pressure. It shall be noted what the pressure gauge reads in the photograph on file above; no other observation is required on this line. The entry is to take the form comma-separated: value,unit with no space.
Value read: 6,kg/cm²
